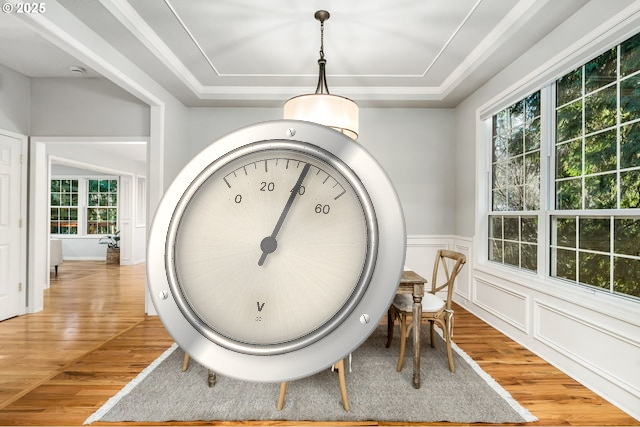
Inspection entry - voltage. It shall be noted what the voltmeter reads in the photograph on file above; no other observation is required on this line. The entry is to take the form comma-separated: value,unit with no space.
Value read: 40,V
